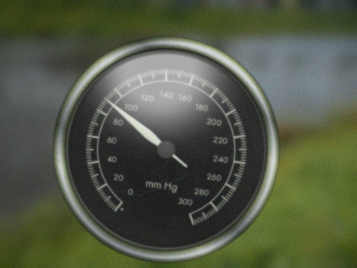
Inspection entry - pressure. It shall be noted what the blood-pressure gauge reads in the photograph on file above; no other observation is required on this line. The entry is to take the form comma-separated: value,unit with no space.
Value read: 90,mmHg
